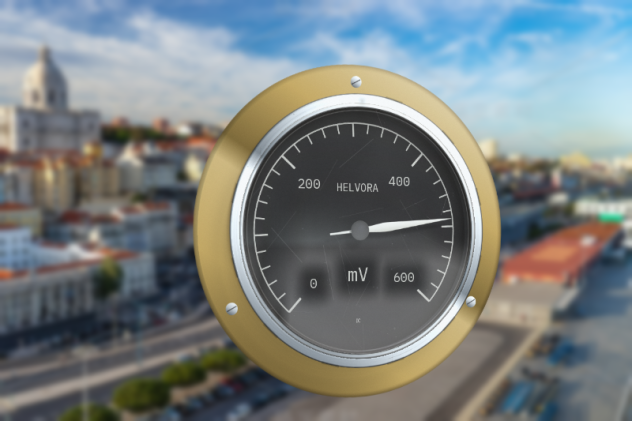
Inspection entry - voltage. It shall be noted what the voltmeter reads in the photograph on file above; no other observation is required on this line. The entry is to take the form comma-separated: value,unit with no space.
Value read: 490,mV
